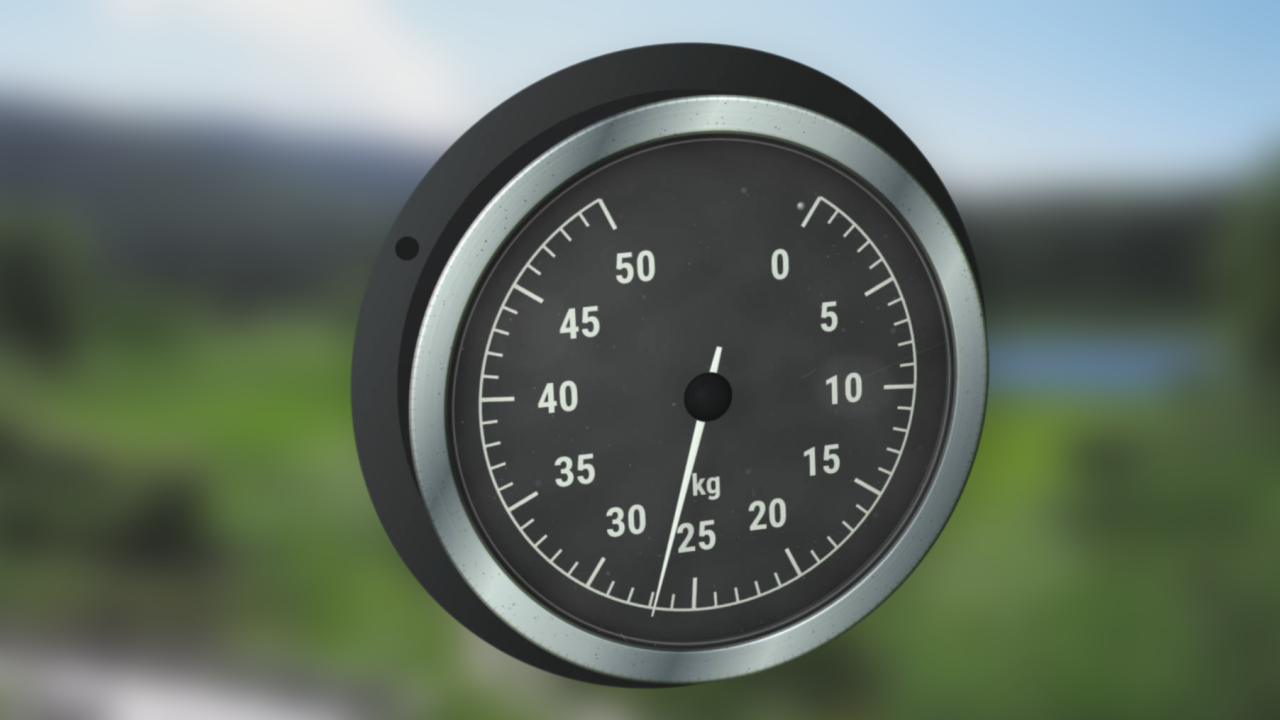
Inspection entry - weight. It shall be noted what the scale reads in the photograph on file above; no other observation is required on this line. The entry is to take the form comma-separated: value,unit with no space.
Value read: 27,kg
